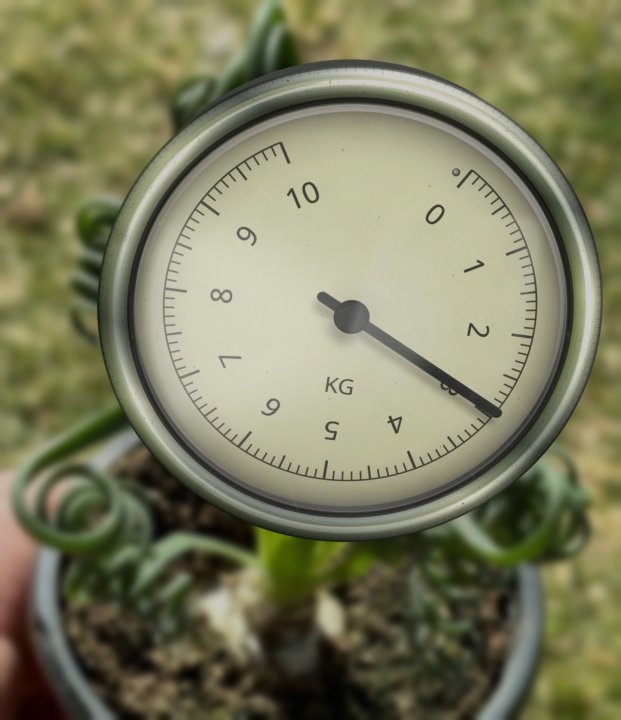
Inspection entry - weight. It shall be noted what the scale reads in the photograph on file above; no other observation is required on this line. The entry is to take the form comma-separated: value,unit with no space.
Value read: 2.9,kg
